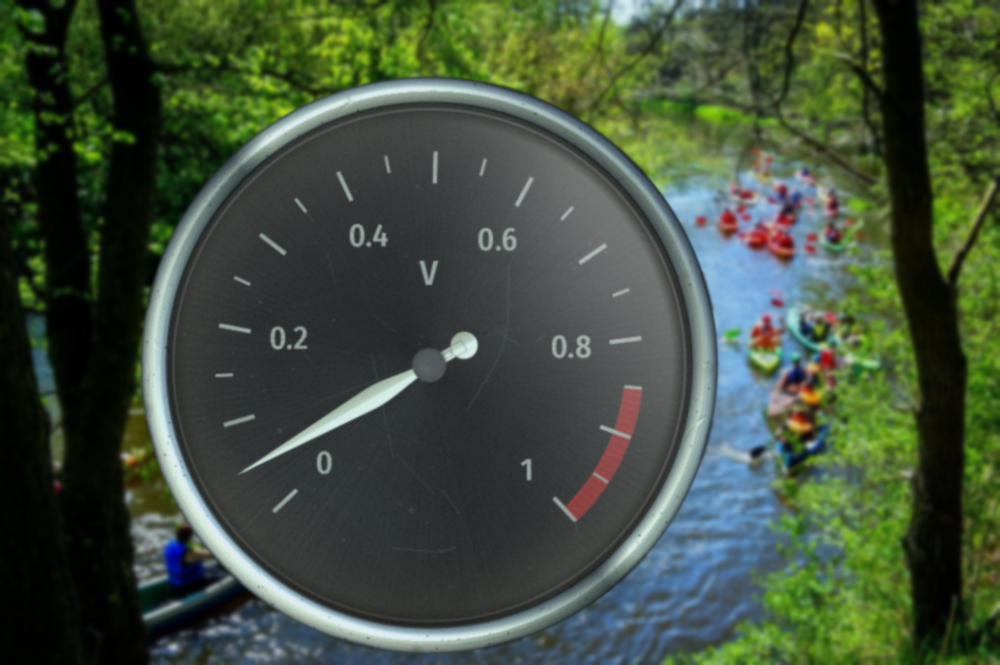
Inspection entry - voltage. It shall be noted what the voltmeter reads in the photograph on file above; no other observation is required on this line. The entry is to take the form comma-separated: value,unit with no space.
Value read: 0.05,V
